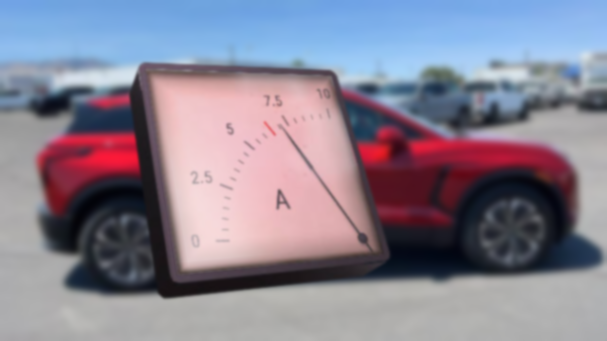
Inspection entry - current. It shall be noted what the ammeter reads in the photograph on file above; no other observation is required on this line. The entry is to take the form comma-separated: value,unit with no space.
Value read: 7,A
